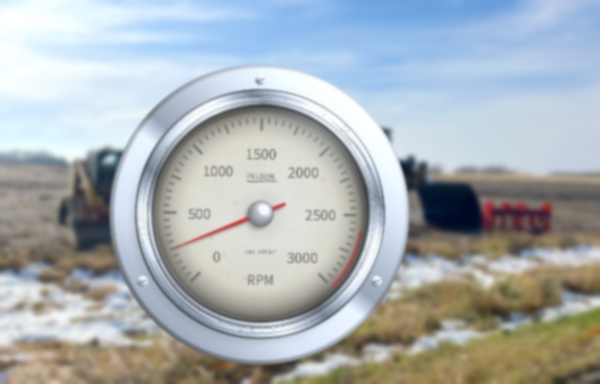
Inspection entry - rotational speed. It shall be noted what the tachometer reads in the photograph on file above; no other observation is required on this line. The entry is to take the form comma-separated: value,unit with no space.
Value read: 250,rpm
